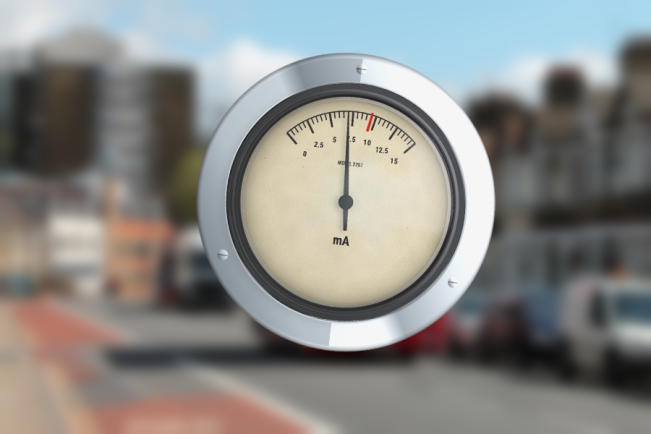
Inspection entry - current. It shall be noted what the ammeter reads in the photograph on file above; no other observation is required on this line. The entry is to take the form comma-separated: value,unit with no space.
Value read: 7,mA
